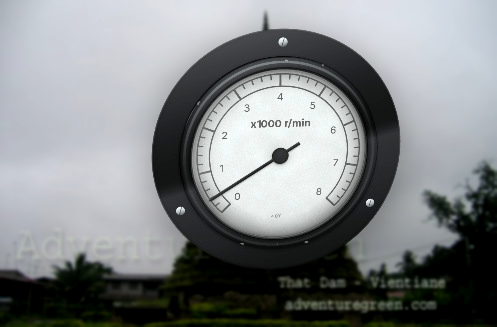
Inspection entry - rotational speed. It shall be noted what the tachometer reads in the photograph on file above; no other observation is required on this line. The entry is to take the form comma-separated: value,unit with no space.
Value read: 400,rpm
